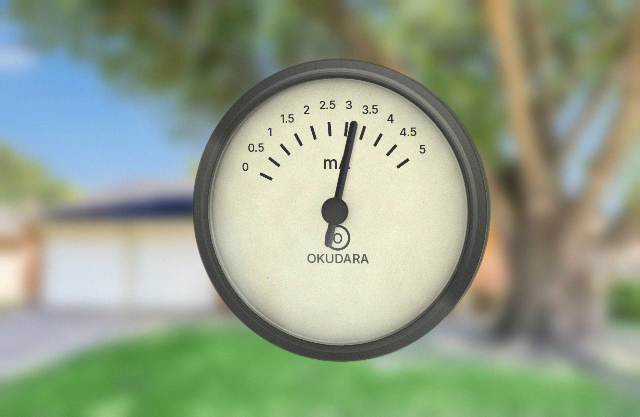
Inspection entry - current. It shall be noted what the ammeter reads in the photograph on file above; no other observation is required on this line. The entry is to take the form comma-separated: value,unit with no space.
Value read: 3.25,mA
